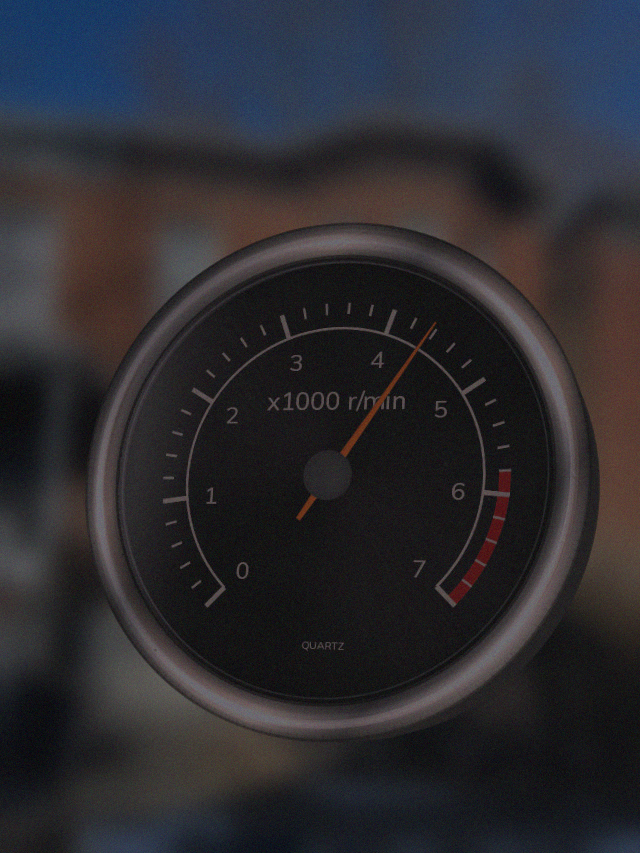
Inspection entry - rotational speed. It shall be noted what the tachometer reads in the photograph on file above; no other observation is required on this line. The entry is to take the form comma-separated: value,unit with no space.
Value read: 4400,rpm
